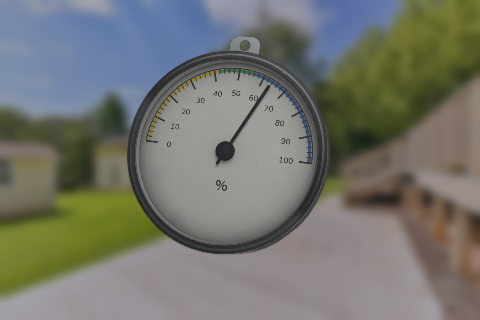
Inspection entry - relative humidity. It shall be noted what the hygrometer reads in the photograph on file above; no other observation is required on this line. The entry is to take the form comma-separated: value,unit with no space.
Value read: 64,%
